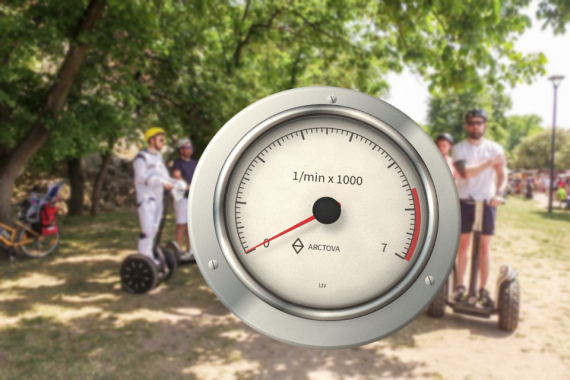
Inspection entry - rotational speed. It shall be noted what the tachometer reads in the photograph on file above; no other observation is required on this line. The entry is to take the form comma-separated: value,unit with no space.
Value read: 0,rpm
